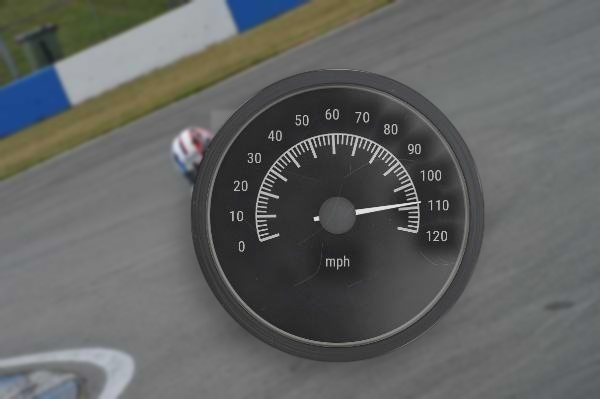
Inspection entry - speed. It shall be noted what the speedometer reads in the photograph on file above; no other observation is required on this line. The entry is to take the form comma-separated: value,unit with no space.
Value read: 108,mph
